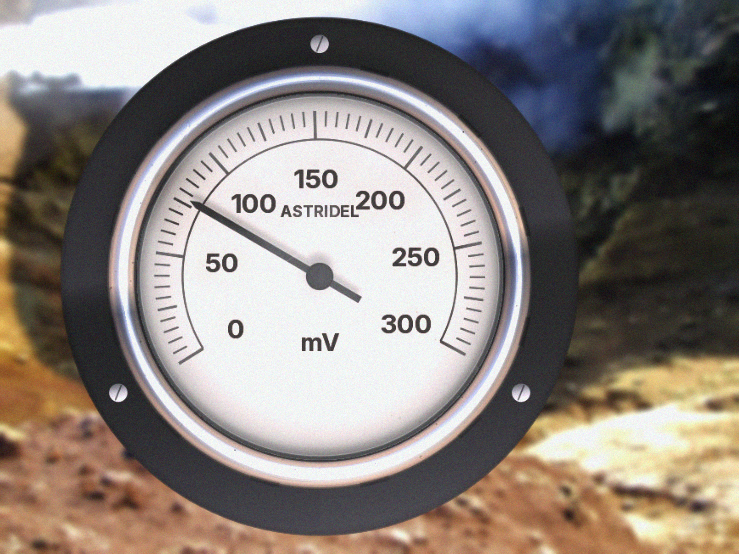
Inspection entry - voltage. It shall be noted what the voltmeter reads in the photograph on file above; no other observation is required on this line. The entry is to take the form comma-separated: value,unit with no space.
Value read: 77.5,mV
